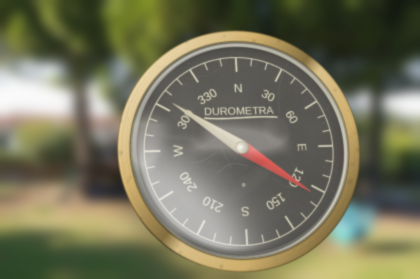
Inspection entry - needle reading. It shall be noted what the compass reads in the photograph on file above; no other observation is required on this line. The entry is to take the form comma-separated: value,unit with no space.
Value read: 125,°
